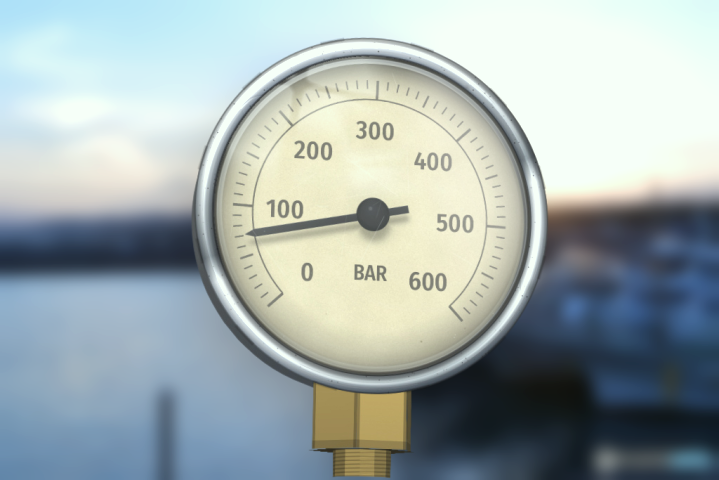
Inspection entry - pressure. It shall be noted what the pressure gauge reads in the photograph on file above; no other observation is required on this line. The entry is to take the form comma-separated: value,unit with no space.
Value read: 70,bar
